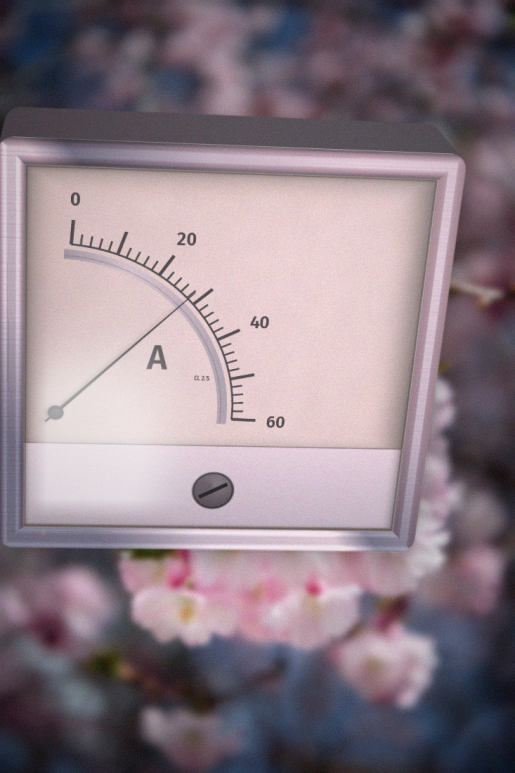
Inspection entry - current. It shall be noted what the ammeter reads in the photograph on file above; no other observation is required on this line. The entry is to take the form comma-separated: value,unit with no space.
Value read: 28,A
